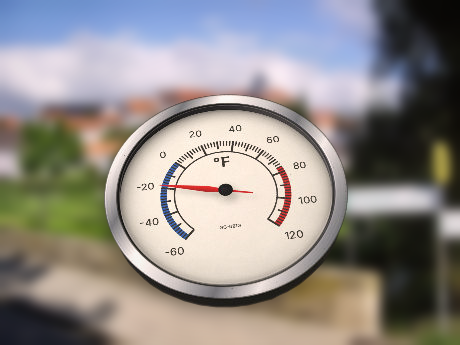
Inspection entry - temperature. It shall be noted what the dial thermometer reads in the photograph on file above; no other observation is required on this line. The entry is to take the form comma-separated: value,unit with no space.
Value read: -20,°F
